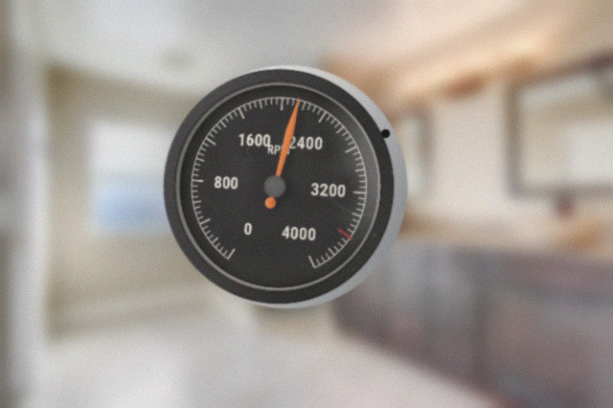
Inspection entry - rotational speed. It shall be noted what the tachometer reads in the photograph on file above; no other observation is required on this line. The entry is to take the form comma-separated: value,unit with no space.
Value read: 2150,rpm
